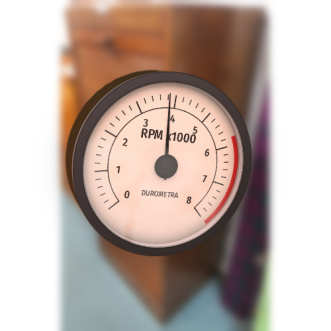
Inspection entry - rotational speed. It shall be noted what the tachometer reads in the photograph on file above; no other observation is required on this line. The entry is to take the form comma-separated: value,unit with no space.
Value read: 3800,rpm
